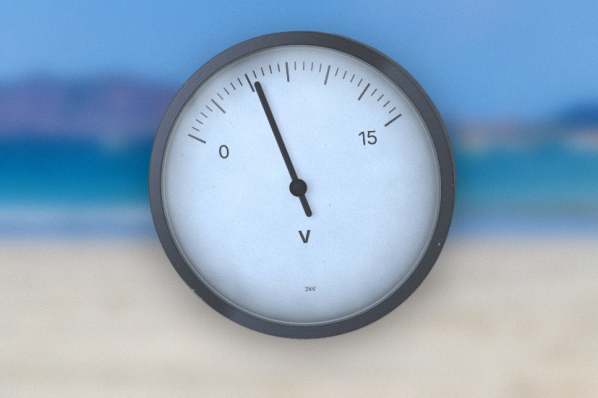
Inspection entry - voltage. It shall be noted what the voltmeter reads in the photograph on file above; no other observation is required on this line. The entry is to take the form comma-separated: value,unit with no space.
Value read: 5.5,V
